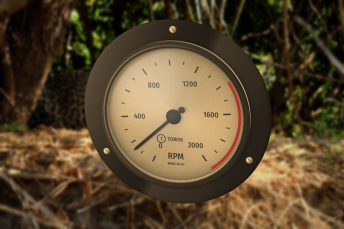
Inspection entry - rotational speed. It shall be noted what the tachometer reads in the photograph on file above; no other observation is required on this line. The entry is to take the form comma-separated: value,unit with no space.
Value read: 150,rpm
